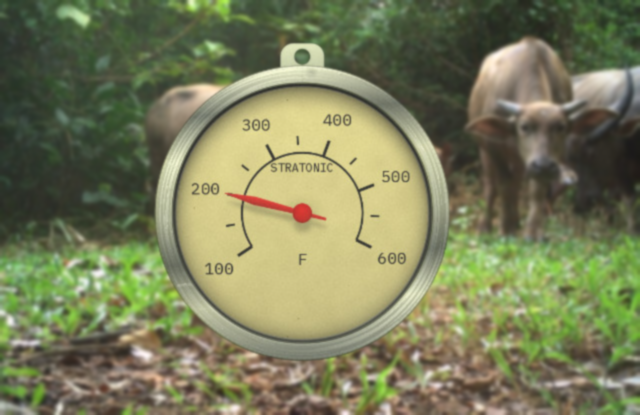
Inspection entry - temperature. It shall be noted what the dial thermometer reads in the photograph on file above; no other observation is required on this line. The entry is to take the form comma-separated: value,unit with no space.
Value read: 200,°F
